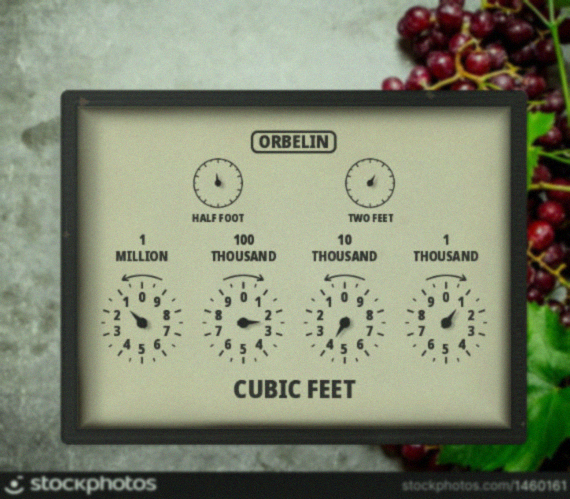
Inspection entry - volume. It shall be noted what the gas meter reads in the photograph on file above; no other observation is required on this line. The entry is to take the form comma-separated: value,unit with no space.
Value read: 124100,ft³
